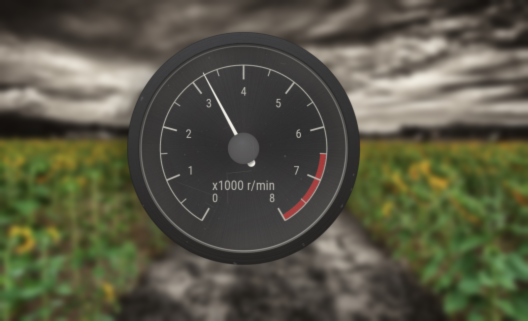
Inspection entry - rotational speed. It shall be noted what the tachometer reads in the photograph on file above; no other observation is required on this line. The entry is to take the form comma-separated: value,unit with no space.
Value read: 3250,rpm
